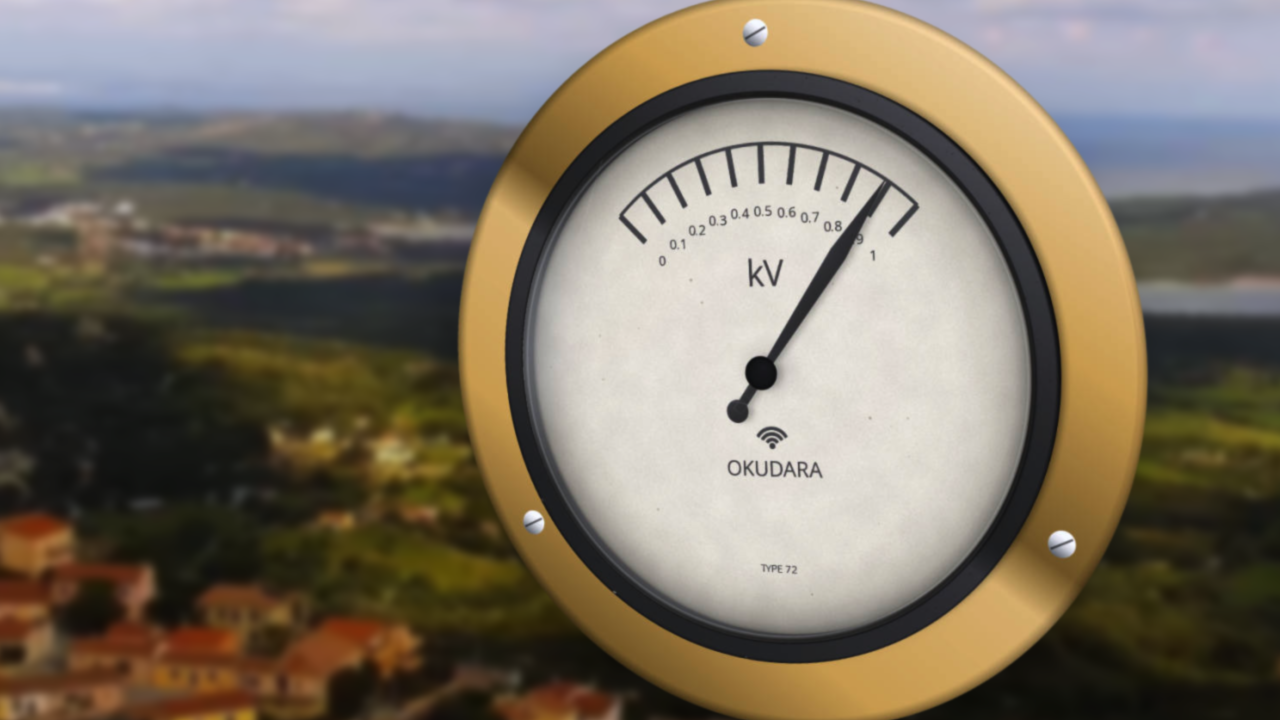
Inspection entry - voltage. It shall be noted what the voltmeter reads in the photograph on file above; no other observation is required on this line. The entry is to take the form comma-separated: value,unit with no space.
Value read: 0.9,kV
